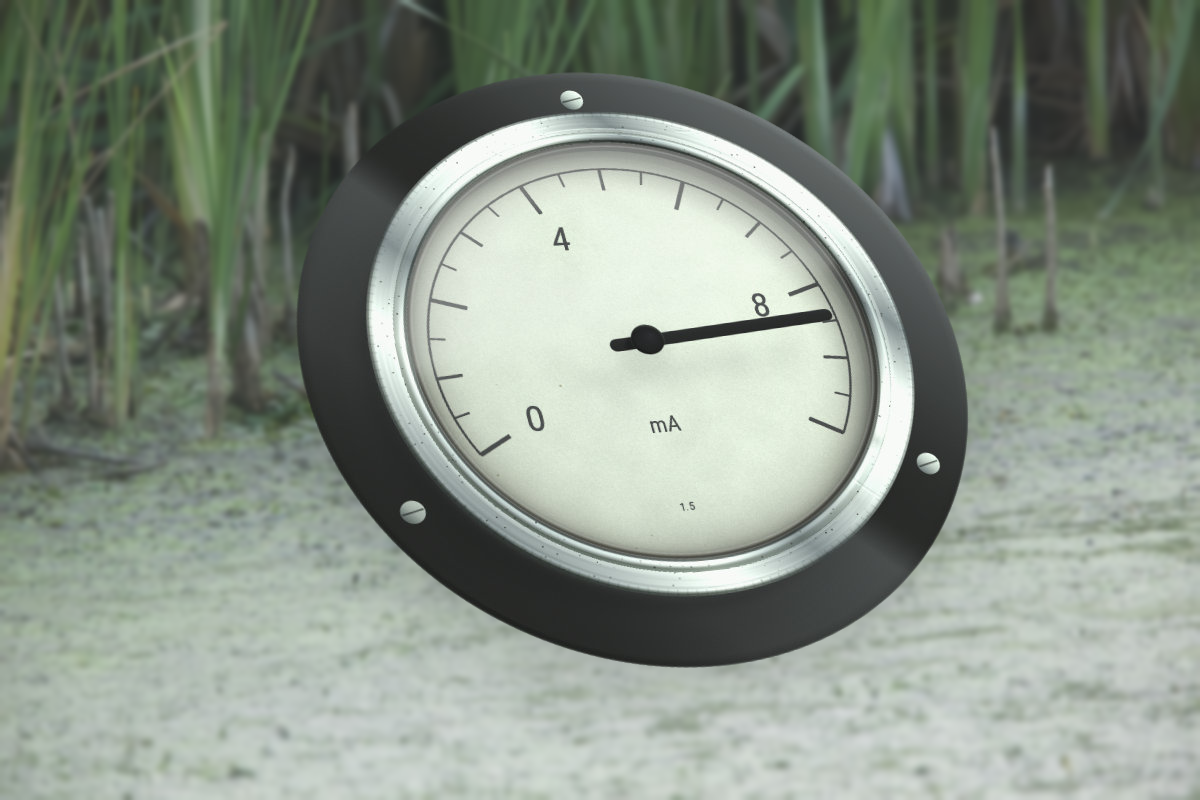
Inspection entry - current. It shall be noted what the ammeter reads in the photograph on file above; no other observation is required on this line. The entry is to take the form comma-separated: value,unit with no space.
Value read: 8.5,mA
